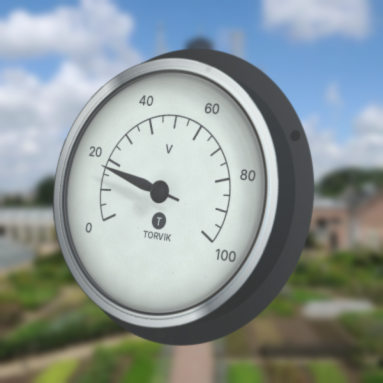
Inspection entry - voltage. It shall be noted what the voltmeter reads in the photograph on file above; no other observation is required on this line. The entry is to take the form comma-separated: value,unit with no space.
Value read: 17.5,V
